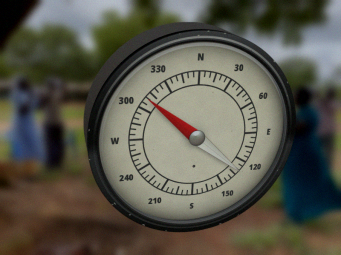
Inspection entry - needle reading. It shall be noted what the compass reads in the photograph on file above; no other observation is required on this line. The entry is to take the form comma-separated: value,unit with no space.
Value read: 310,°
